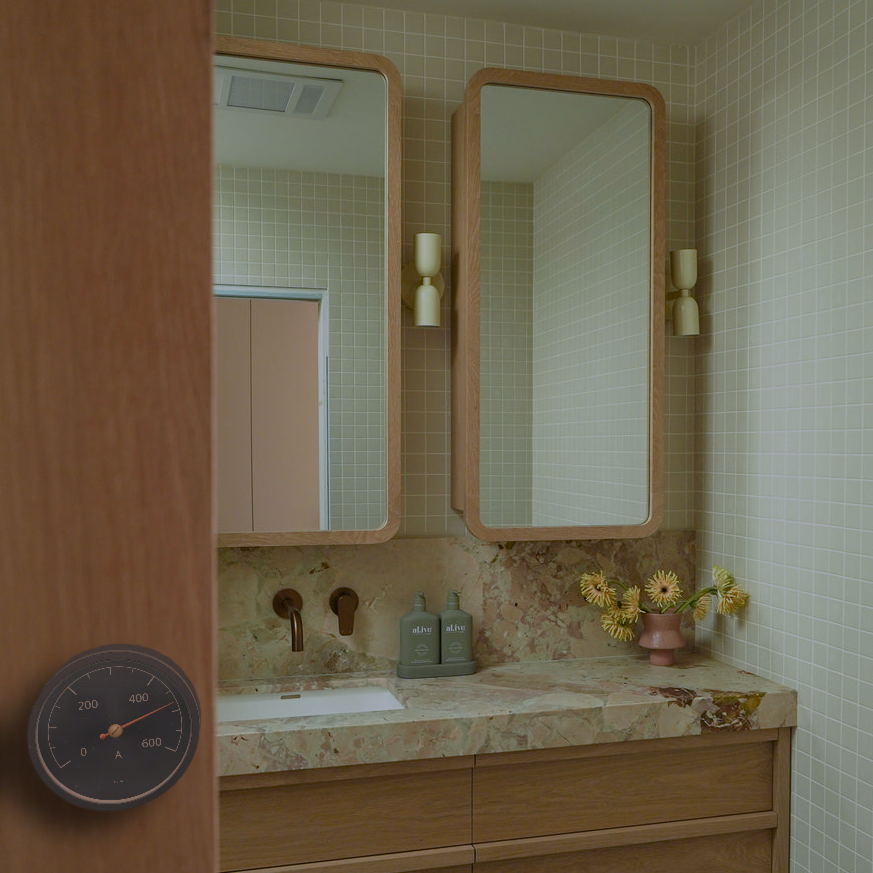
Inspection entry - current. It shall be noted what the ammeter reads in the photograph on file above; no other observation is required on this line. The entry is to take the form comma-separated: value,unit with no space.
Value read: 475,A
